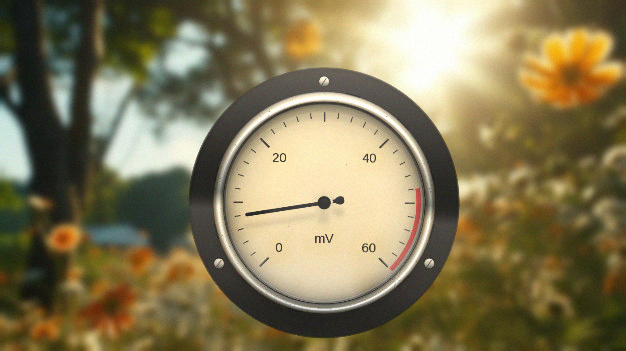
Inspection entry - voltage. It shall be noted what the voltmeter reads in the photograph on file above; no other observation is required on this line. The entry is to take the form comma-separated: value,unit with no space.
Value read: 8,mV
